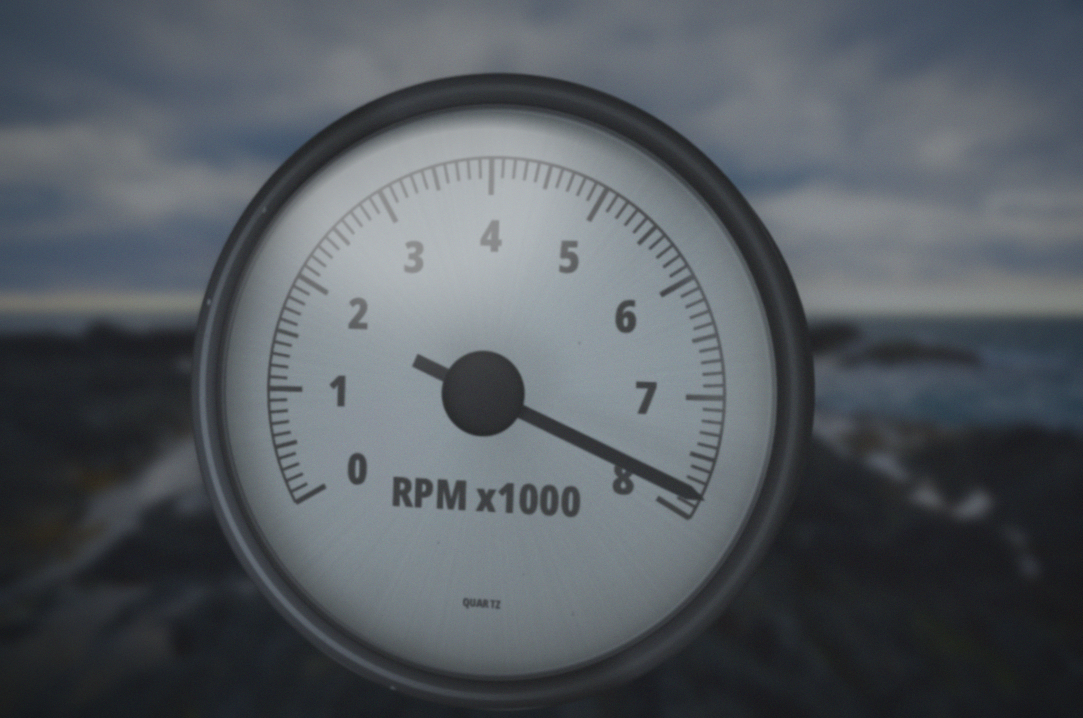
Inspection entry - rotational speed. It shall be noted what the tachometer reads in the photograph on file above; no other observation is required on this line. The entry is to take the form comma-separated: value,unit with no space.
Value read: 7800,rpm
